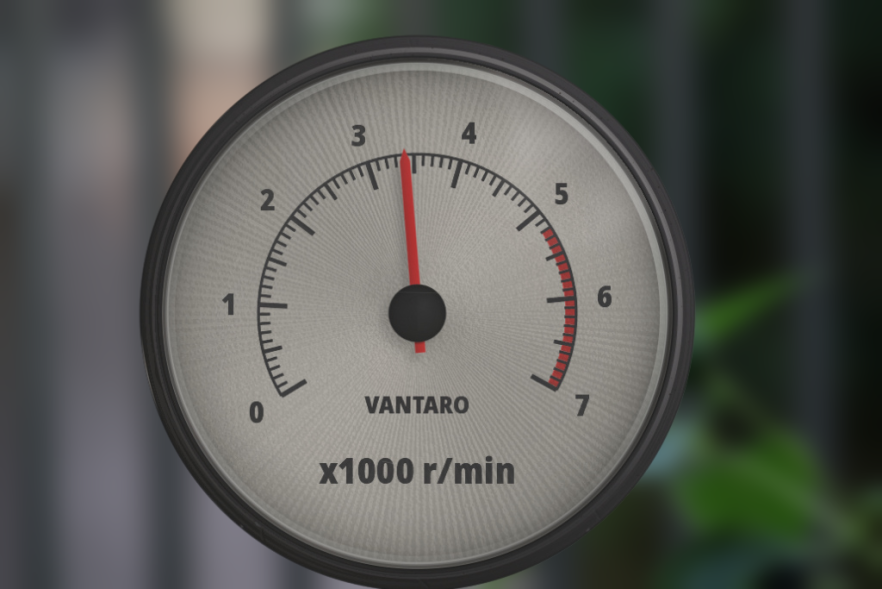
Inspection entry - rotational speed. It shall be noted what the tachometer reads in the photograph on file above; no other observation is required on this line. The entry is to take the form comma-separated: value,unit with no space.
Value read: 3400,rpm
